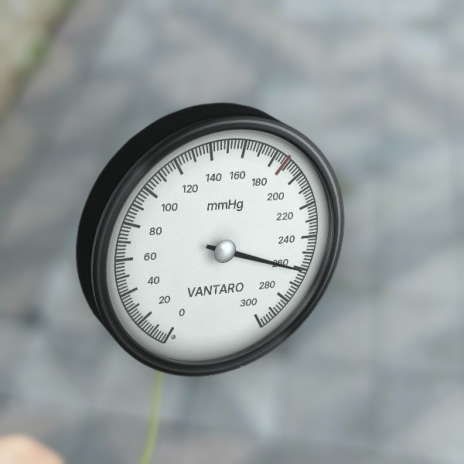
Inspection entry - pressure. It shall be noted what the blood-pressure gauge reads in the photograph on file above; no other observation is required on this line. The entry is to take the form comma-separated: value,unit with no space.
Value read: 260,mmHg
